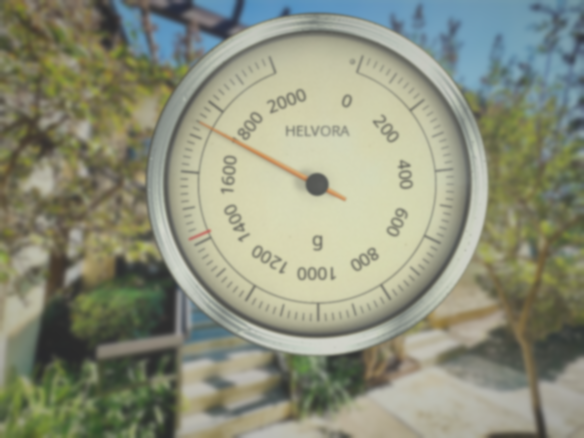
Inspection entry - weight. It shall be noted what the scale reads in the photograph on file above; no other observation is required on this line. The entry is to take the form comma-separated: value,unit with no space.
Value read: 1740,g
